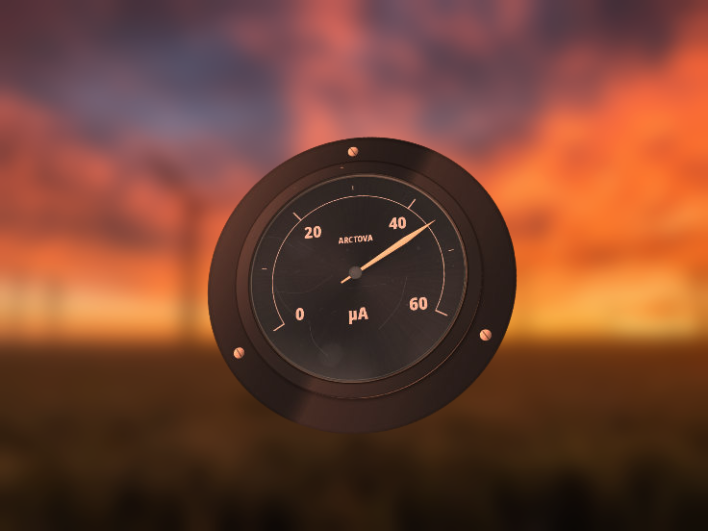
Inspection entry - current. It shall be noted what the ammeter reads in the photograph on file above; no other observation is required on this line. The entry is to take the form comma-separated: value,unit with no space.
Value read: 45,µA
